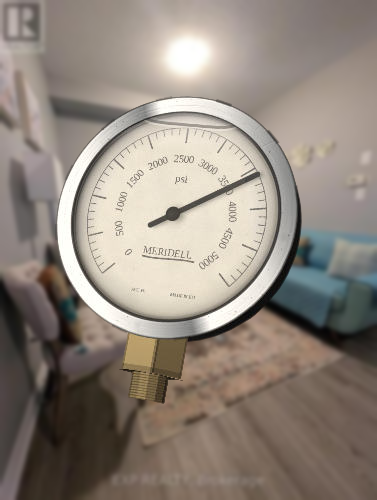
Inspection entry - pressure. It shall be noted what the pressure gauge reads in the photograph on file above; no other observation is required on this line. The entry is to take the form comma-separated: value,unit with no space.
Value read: 3600,psi
